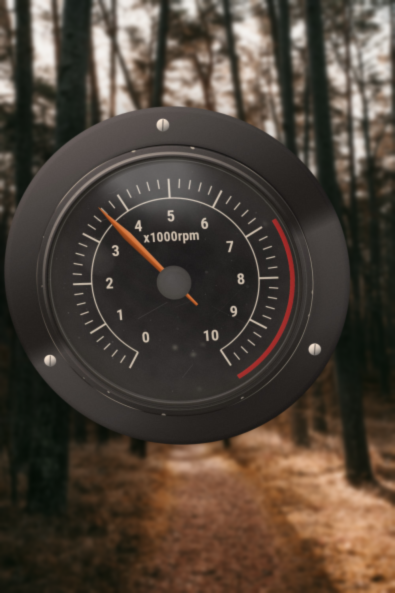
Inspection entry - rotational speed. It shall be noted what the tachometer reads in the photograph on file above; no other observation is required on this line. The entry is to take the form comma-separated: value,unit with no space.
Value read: 3600,rpm
